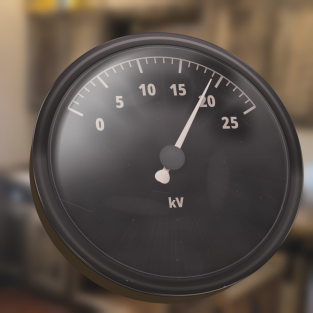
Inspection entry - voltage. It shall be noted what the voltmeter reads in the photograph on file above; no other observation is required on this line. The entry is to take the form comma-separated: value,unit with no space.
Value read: 19,kV
